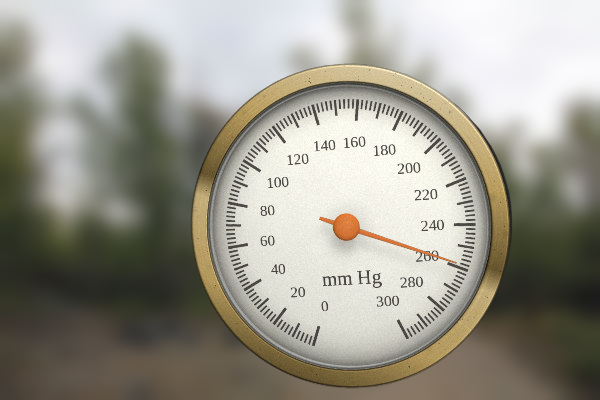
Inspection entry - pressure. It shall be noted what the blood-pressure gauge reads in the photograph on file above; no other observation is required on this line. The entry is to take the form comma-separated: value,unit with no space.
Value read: 258,mmHg
